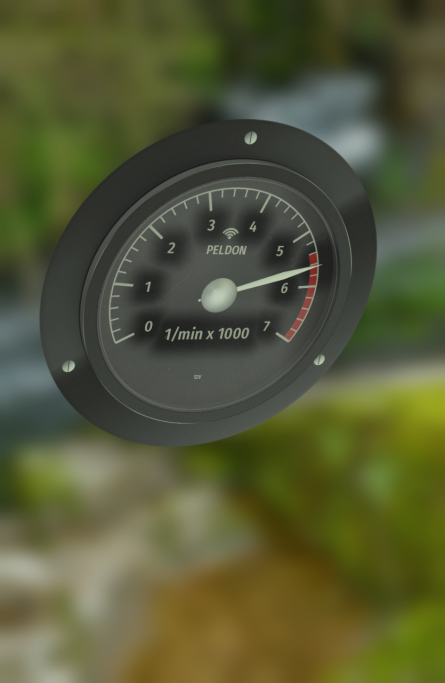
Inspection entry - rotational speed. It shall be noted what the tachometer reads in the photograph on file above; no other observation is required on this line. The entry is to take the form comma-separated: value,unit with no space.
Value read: 5600,rpm
